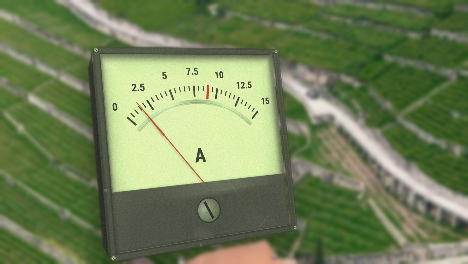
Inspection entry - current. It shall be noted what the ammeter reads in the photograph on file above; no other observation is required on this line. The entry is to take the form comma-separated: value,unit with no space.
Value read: 1.5,A
